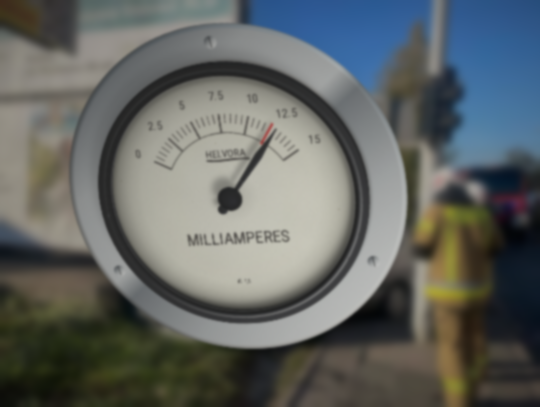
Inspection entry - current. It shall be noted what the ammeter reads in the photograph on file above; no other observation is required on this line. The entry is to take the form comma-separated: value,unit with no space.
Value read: 12.5,mA
